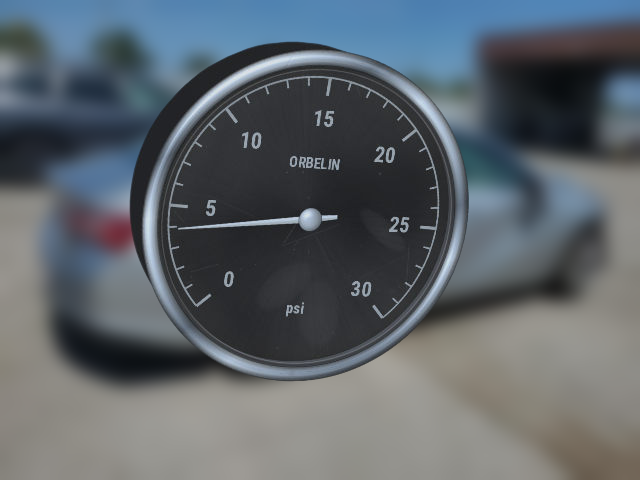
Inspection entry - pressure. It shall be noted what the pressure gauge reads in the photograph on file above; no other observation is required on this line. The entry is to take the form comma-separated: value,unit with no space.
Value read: 4,psi
